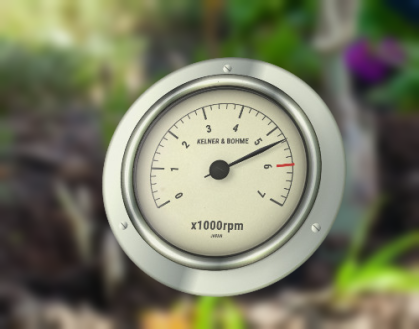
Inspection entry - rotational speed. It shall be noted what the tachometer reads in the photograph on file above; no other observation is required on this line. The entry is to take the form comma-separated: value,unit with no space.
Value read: 5400,rpm
